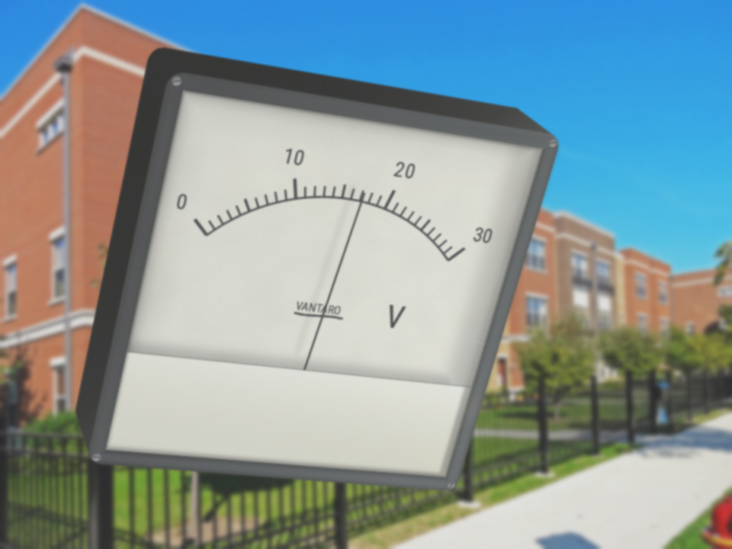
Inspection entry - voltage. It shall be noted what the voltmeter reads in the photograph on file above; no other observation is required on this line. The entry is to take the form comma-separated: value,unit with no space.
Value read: 17,V
